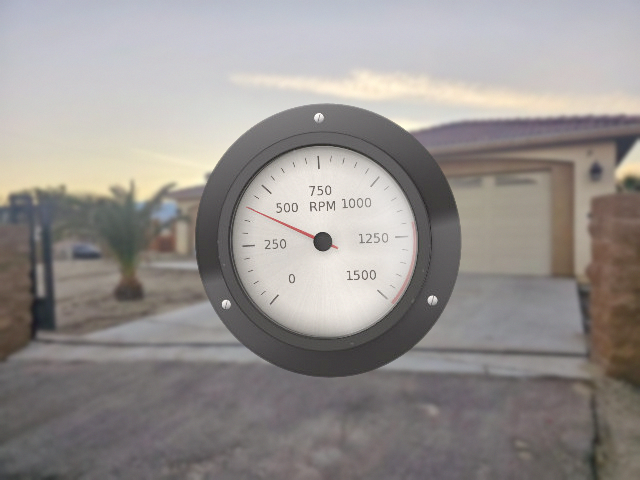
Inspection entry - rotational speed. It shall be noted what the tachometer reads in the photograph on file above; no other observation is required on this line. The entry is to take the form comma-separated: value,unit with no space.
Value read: 400,rpm
